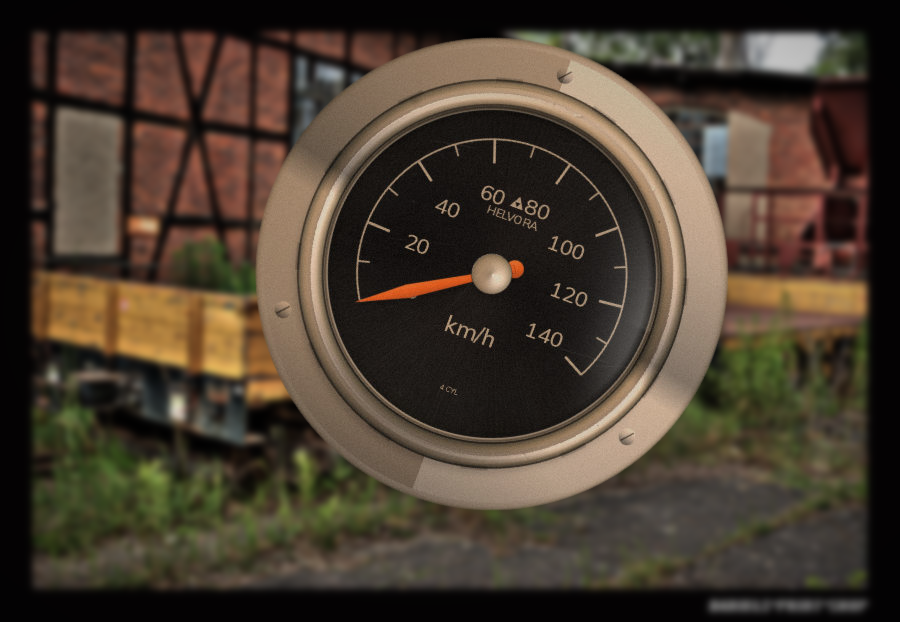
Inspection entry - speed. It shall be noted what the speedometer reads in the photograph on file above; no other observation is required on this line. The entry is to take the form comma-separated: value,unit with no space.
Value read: 0,km/h
